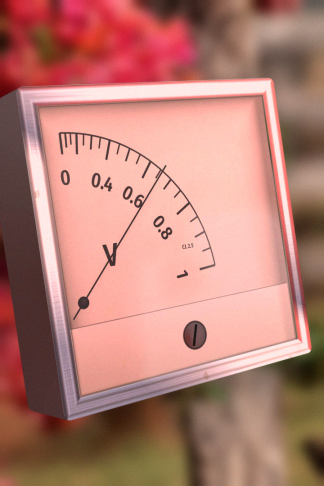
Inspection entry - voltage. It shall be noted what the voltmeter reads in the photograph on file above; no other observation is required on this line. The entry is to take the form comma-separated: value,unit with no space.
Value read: 0.65,V
